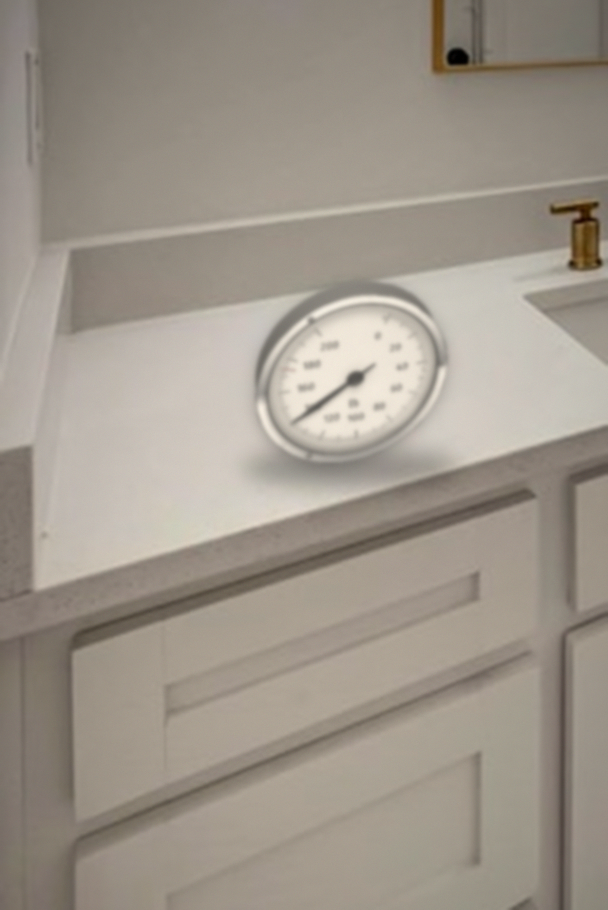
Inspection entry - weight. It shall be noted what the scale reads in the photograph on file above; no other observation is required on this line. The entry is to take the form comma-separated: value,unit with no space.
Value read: 140,lb
